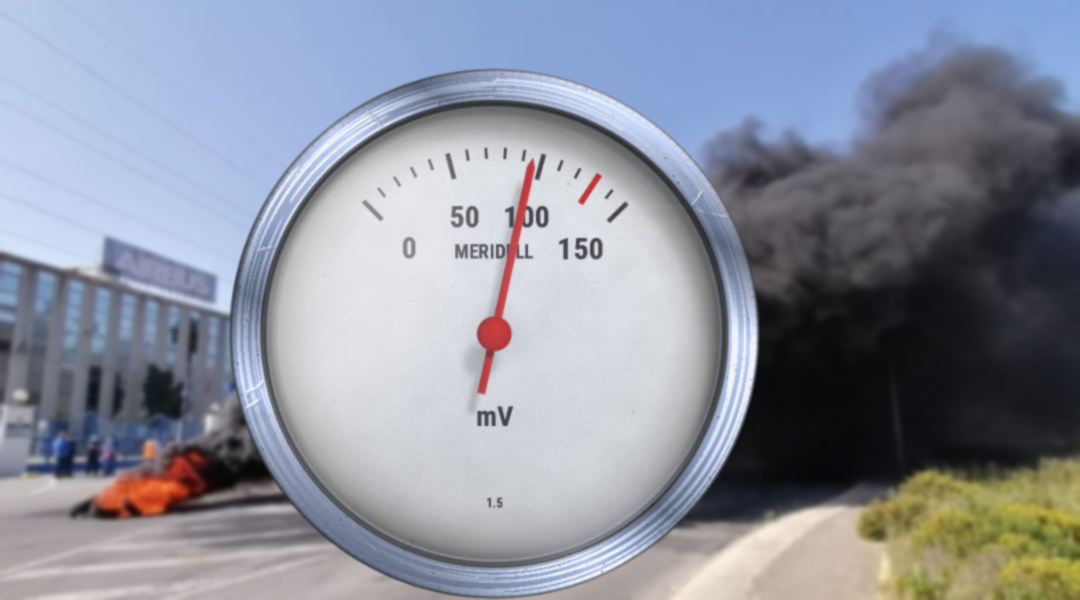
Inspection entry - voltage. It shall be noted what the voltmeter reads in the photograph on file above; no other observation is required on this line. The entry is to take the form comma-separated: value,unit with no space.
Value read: 95,mV
